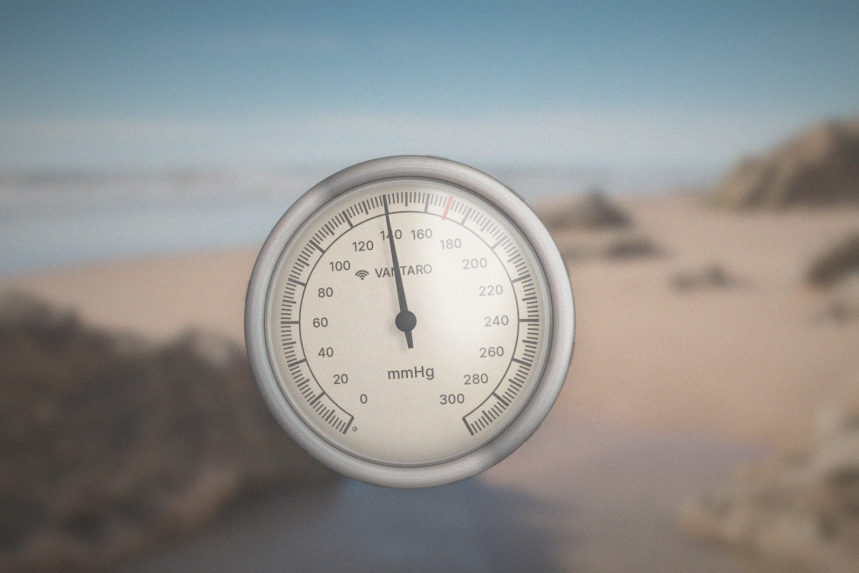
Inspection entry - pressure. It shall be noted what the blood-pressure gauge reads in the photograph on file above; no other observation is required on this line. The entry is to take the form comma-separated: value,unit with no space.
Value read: 140,mmHg
